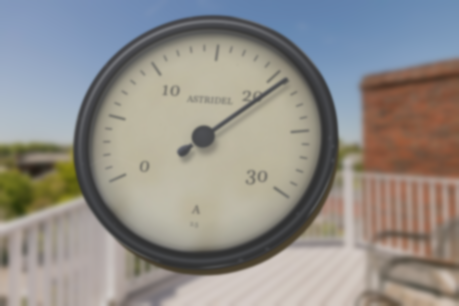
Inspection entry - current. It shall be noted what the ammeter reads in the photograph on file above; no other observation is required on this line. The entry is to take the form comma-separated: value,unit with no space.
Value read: 21,A
